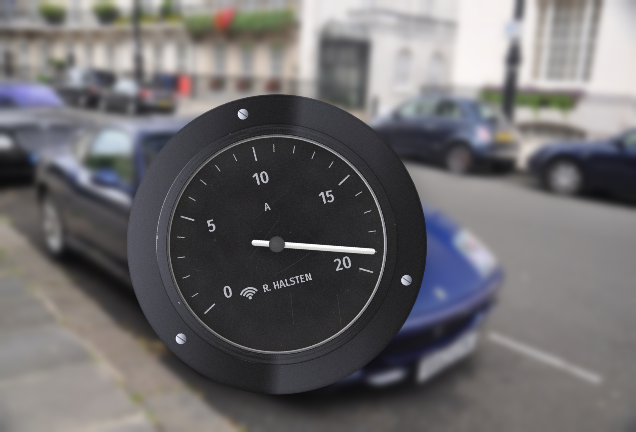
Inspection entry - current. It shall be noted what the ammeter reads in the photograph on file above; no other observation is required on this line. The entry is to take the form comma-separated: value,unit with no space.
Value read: 19,A
